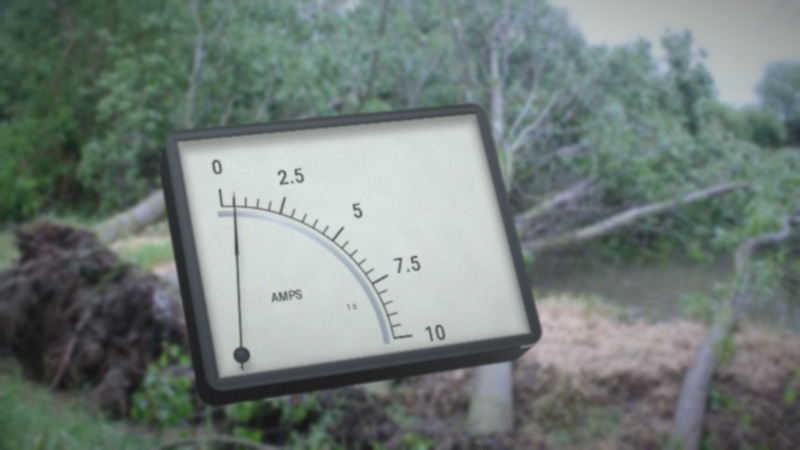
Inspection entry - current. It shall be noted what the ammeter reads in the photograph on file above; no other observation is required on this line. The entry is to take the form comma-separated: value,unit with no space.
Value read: 0.5,A
